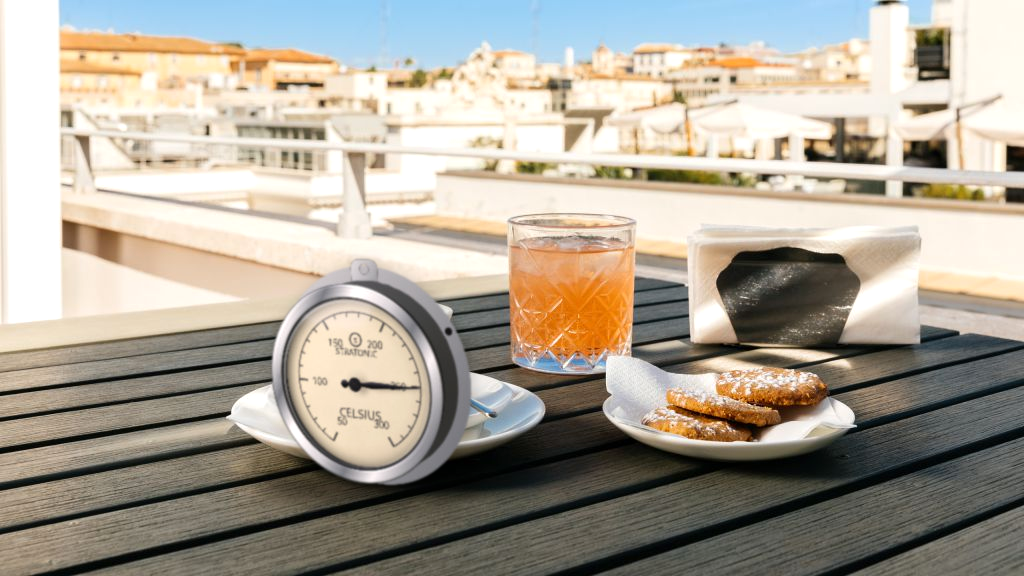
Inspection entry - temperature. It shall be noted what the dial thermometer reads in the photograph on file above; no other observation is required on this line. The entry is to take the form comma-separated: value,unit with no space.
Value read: 250,°C
